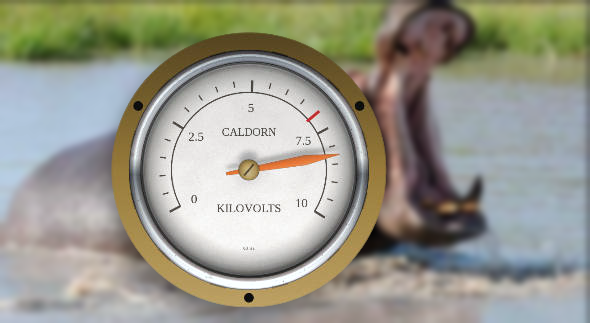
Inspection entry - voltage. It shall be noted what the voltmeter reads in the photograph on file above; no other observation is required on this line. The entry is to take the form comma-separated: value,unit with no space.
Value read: 8.25,kV
